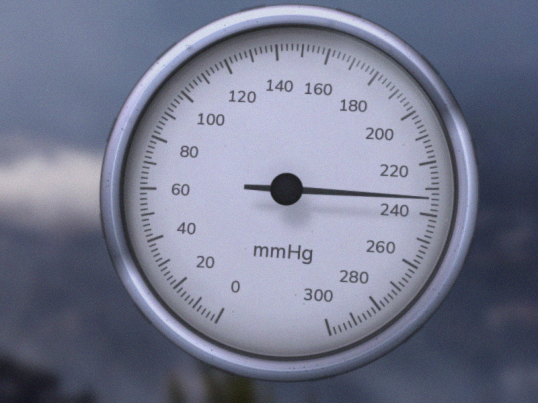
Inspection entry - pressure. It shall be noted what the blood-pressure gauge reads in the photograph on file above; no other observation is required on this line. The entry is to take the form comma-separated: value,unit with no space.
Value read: 234,mmHg
